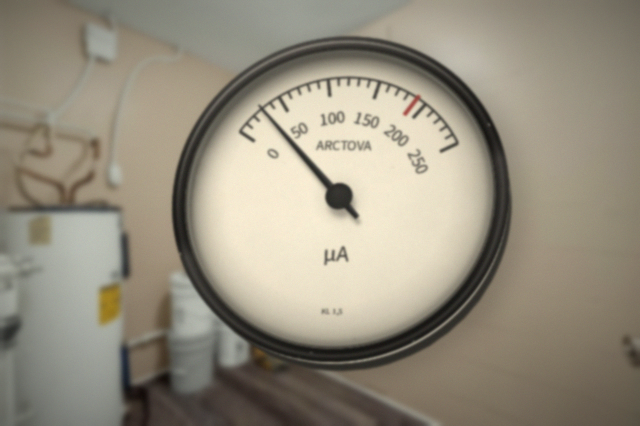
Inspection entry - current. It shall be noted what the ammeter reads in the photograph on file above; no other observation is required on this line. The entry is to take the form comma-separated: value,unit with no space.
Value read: 30,µA
